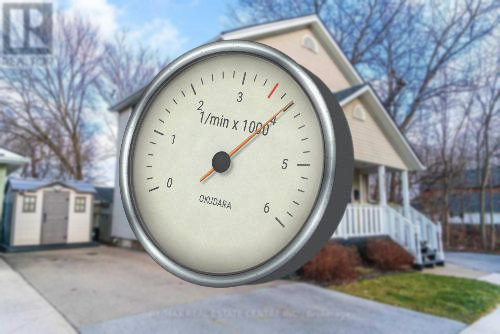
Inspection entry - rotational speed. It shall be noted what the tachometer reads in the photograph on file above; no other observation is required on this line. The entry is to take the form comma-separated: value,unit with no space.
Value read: 4000,rpm
